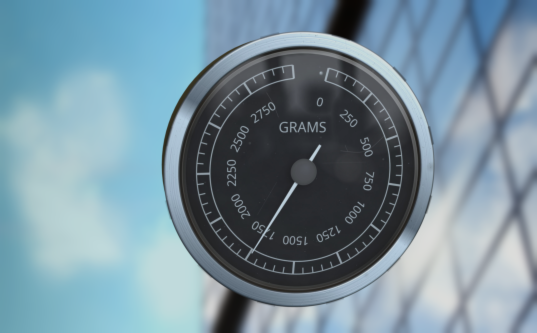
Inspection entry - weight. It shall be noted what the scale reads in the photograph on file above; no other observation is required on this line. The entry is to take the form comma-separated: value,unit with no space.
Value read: 1750,g
